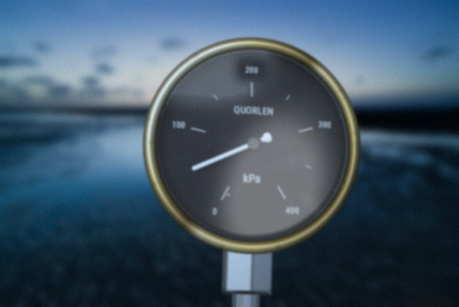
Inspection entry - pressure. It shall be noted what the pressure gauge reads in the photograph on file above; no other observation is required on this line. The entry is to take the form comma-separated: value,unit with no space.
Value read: 50,kPa
